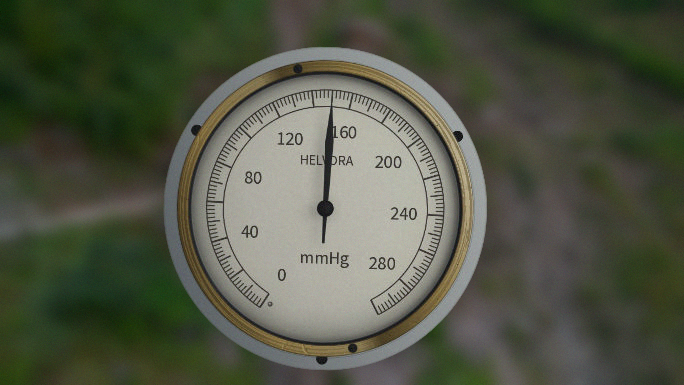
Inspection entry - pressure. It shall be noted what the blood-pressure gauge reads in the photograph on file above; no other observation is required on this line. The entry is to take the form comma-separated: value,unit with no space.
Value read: 150,mmHg
